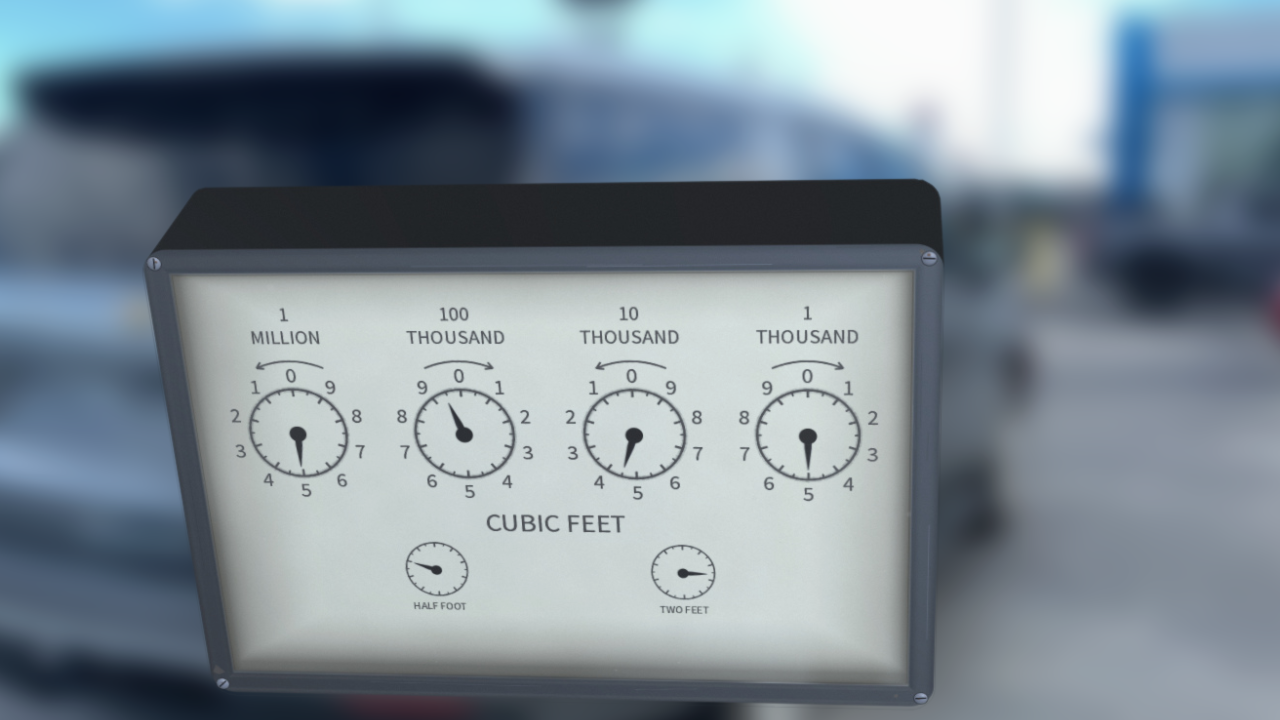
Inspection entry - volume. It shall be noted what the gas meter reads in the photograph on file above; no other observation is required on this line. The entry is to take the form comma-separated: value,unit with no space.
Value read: 494500,ft³
